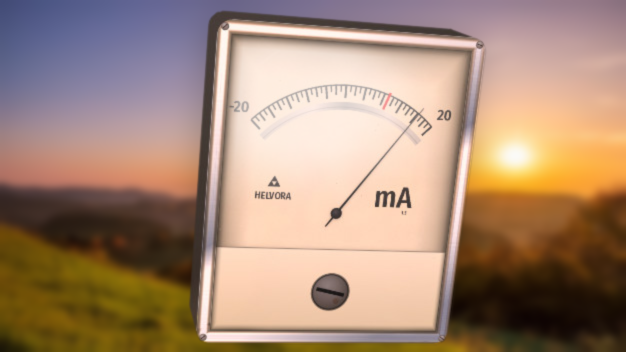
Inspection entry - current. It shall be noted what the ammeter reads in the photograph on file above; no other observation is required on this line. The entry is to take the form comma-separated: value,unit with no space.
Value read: 16,mA
